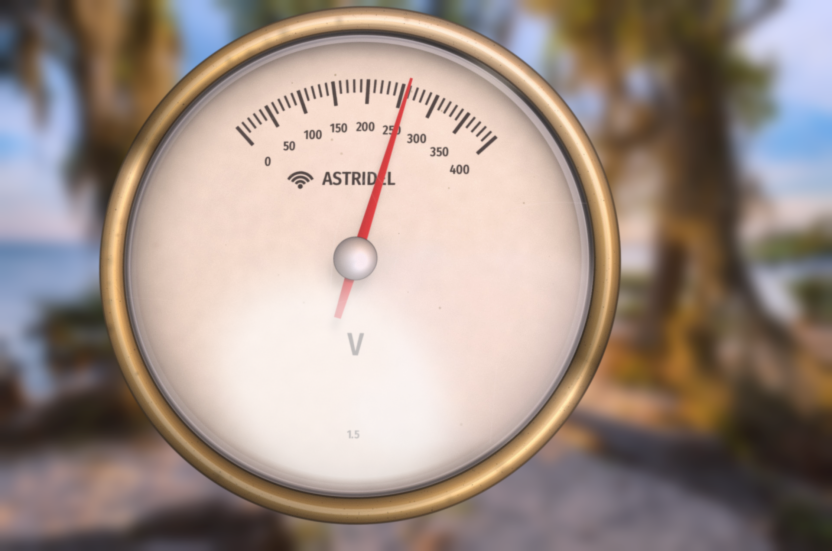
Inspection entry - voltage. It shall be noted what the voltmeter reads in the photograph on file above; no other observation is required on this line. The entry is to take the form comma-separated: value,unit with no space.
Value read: 260,V
